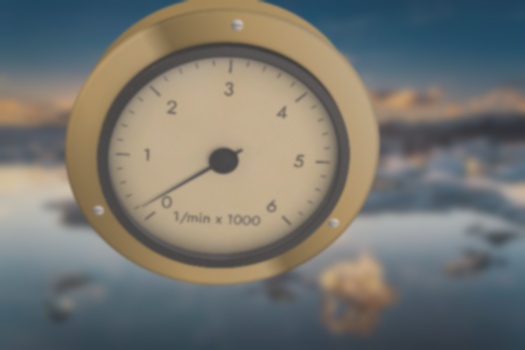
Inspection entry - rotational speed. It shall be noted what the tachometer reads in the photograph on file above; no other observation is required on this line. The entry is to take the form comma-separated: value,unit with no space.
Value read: 200,rpm
